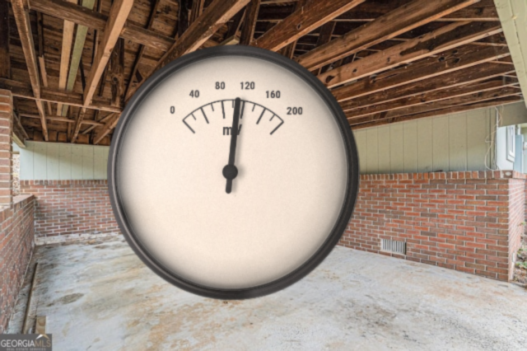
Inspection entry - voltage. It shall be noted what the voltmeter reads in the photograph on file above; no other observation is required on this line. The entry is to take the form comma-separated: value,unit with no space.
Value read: 110,mV
